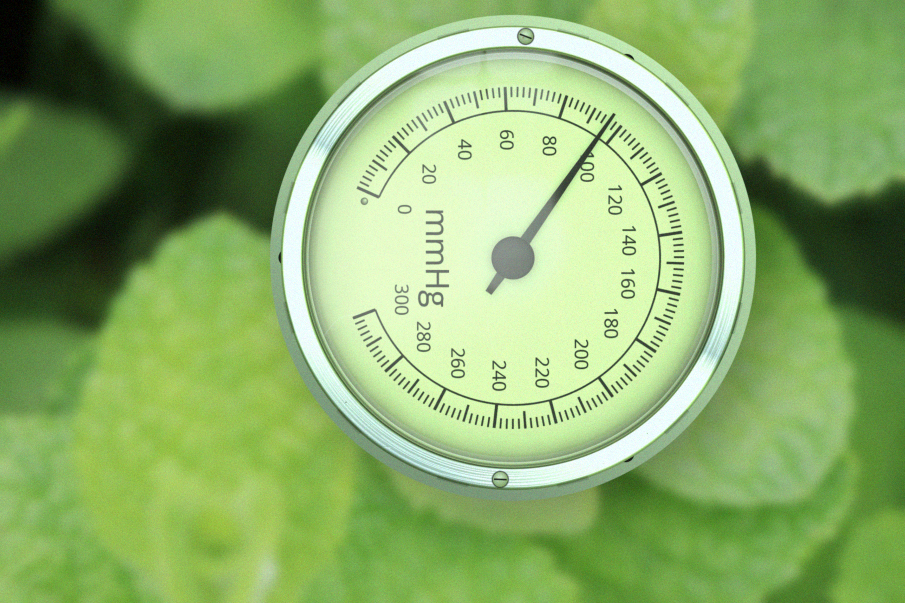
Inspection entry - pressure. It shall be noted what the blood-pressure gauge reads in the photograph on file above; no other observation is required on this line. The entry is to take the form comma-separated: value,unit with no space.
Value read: 96,mmHg
